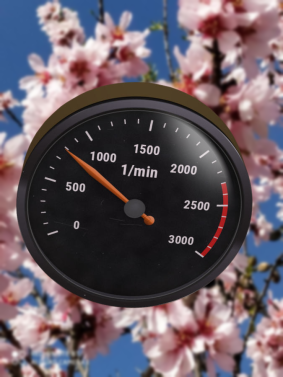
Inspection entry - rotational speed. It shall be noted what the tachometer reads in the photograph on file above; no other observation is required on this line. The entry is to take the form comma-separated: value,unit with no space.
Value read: 800,rpm
